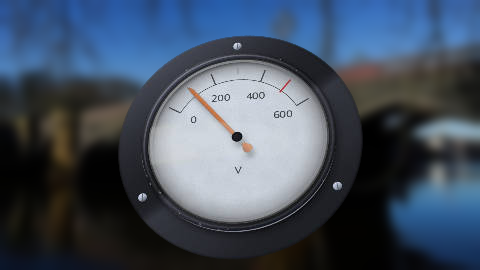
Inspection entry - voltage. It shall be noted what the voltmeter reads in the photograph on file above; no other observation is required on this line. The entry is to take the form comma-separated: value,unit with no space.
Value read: 100,V
